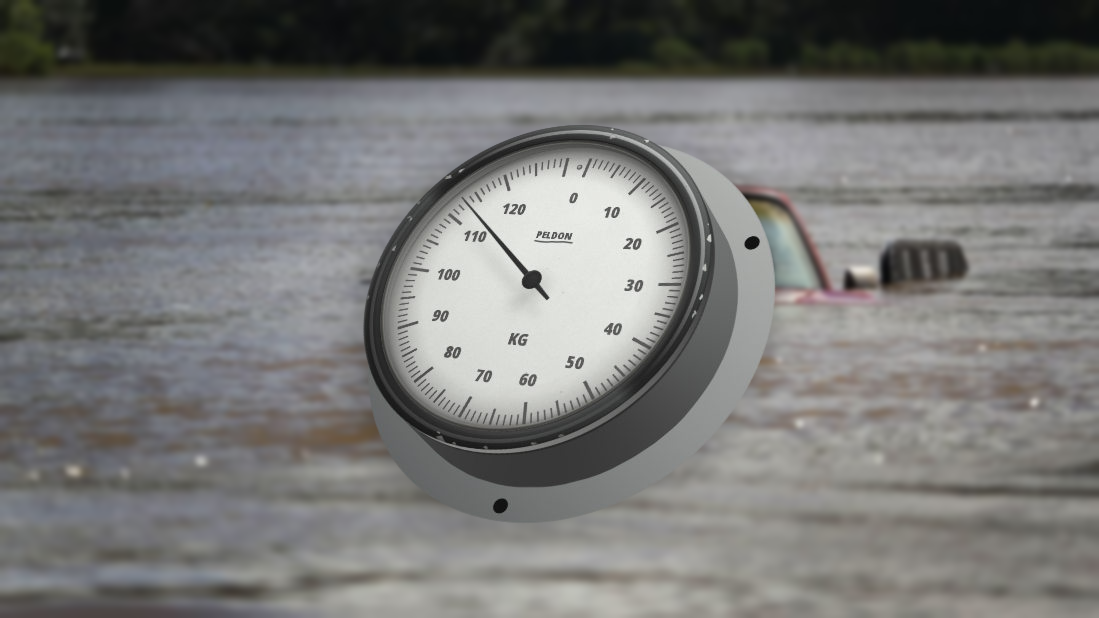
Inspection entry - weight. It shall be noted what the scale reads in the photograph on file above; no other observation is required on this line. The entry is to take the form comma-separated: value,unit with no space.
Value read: 113,kg
